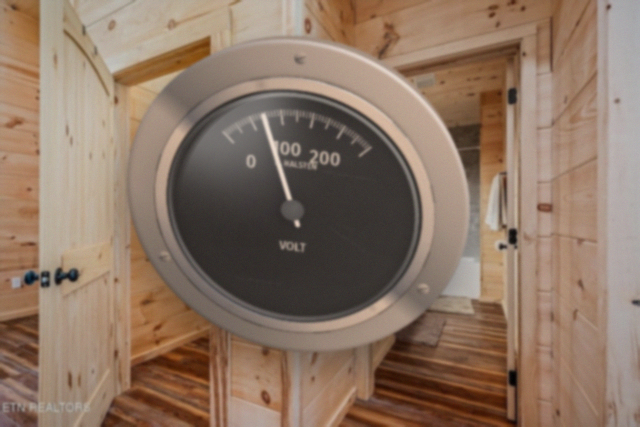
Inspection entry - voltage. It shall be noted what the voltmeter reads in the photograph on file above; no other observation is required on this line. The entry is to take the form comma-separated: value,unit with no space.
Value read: 75,V
